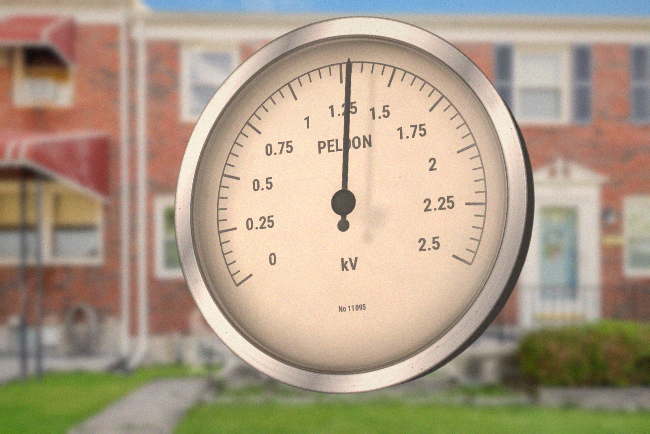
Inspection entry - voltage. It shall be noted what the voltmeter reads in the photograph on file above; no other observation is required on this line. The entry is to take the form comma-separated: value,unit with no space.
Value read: 1.3,kV
